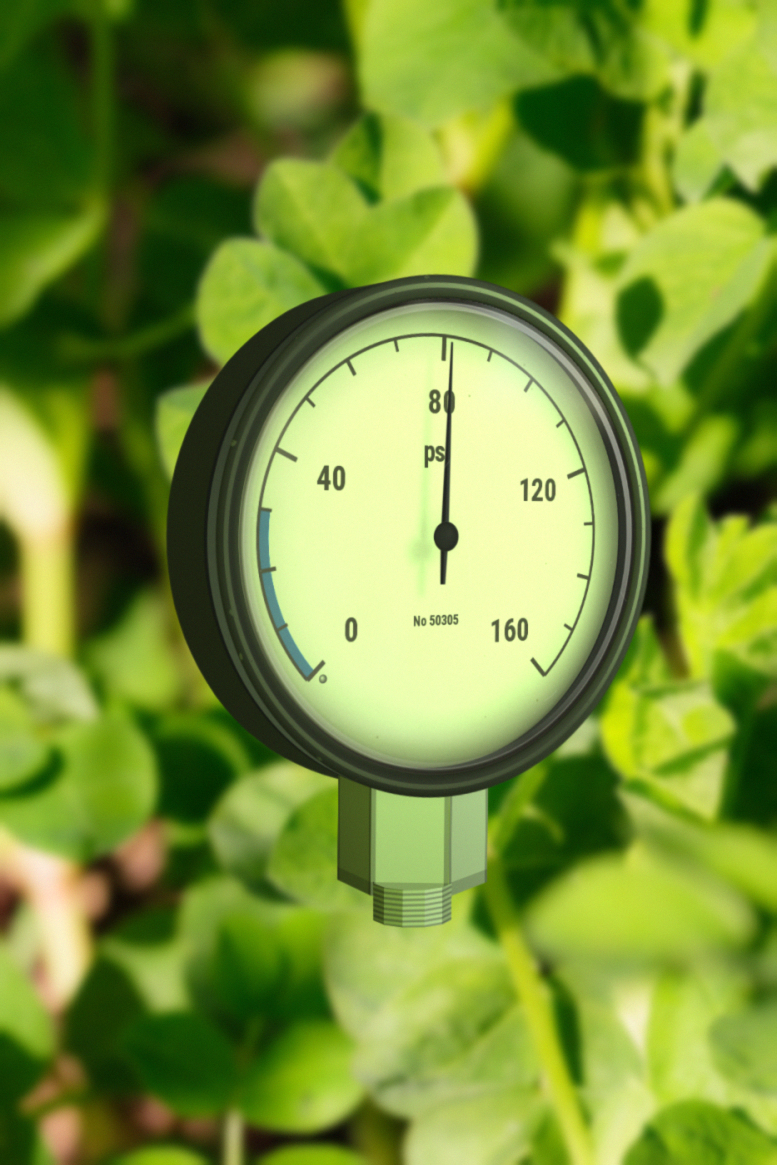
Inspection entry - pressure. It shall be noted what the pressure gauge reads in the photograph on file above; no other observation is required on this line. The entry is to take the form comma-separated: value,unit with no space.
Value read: 80,psi
